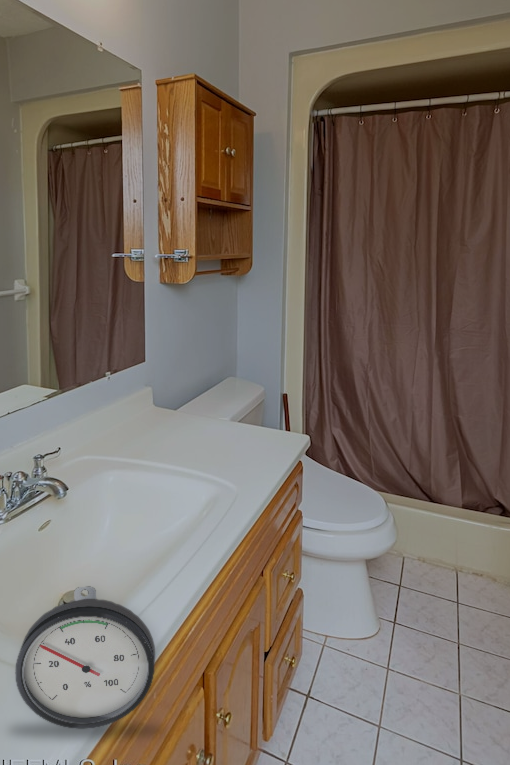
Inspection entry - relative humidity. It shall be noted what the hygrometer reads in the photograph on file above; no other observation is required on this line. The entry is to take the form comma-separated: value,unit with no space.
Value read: 30,%
